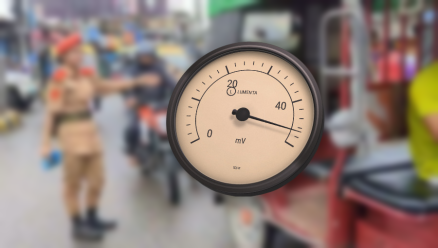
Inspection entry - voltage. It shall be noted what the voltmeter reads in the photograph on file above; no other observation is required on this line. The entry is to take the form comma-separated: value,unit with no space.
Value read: 47,mV
